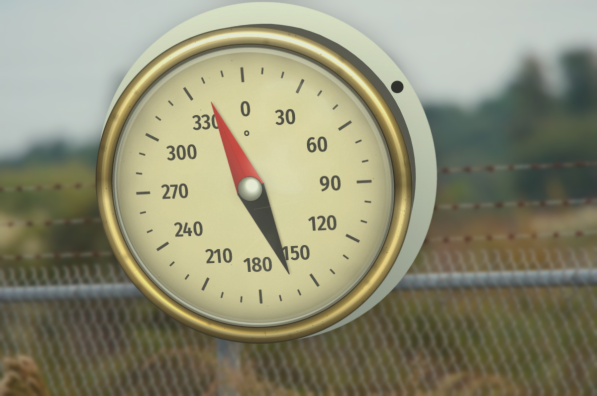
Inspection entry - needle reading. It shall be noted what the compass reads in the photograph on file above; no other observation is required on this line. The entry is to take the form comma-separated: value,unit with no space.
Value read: 340,°
